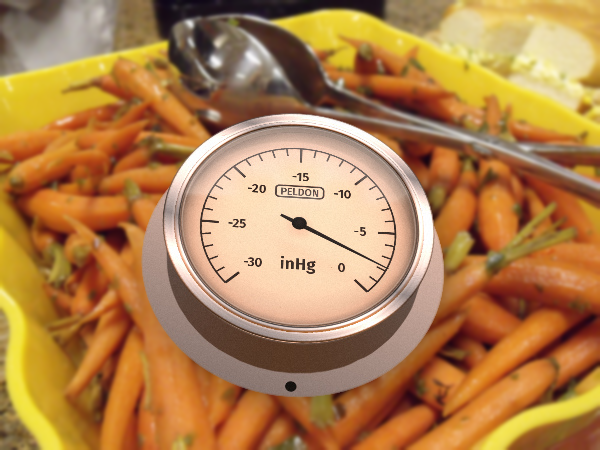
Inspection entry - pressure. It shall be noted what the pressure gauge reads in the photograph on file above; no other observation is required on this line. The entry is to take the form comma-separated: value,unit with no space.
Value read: -2,inHg
